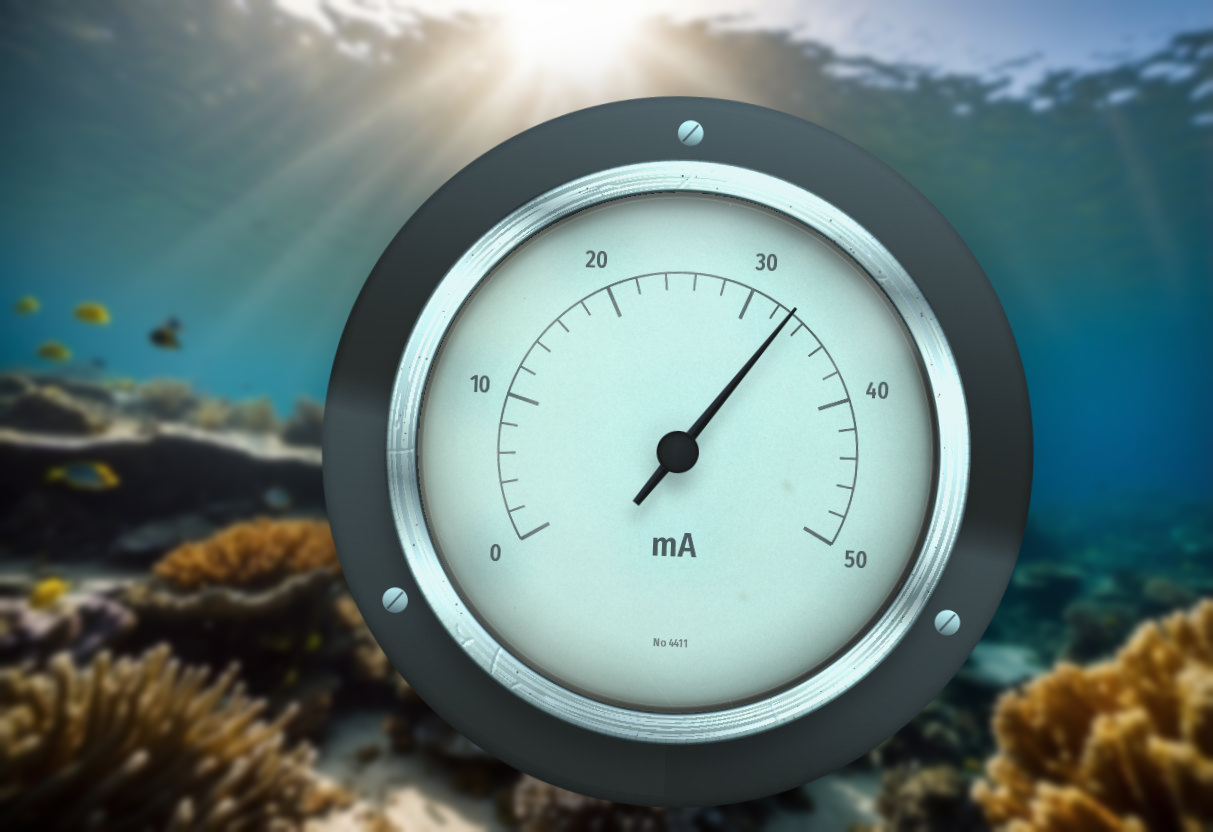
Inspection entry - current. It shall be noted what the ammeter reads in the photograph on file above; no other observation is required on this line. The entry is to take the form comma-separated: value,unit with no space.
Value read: 33,mA
